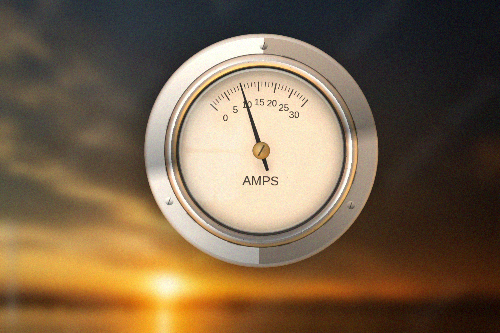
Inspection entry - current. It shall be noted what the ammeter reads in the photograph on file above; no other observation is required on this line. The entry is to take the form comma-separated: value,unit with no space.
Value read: 10,A
